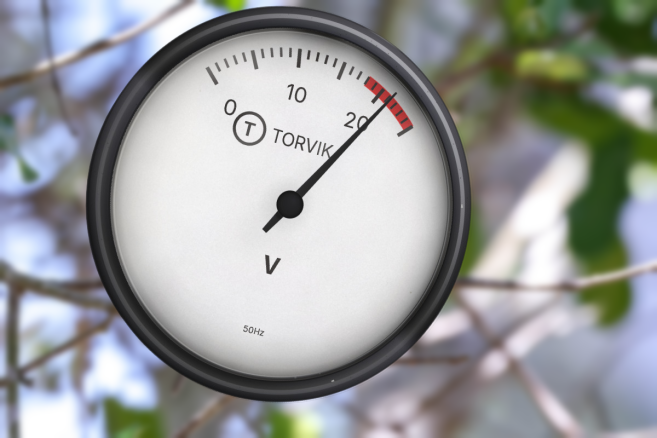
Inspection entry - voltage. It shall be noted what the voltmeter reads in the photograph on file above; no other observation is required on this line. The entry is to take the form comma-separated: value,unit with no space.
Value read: 21,V
